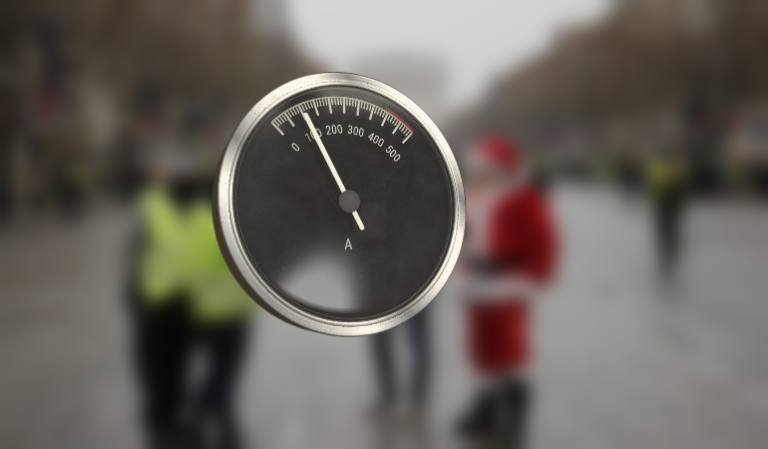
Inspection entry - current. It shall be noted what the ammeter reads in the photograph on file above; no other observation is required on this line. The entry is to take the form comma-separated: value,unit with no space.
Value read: 100,A
